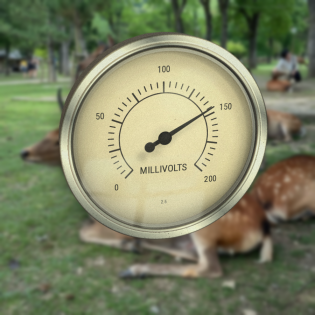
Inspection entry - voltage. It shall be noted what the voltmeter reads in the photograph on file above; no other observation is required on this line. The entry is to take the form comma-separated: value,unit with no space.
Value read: 145,mV
